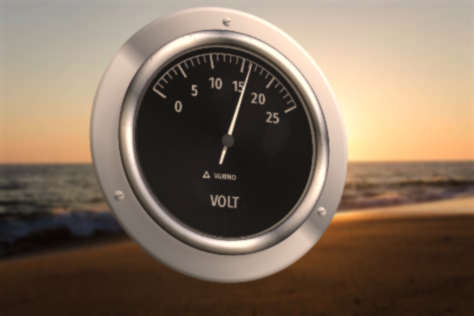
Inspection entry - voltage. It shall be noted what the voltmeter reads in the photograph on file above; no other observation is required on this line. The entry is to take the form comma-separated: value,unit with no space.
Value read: 16,V
